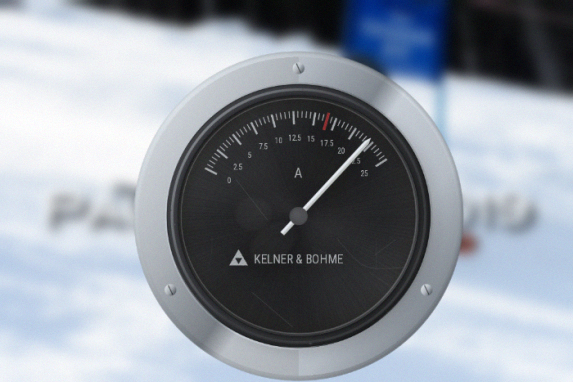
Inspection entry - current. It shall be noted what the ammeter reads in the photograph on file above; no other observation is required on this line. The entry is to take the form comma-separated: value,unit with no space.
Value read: 22,A
